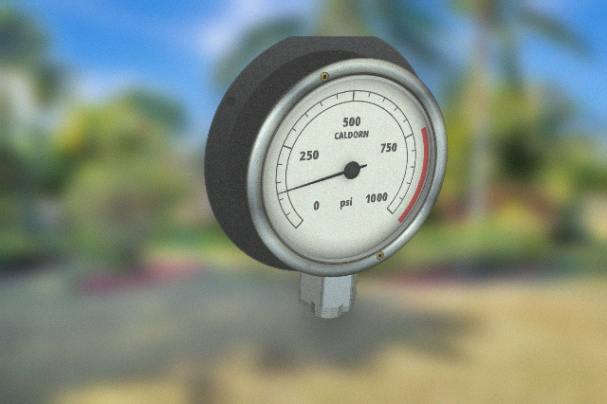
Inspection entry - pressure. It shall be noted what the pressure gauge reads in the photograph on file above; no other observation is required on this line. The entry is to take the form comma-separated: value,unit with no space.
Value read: 125,psi
